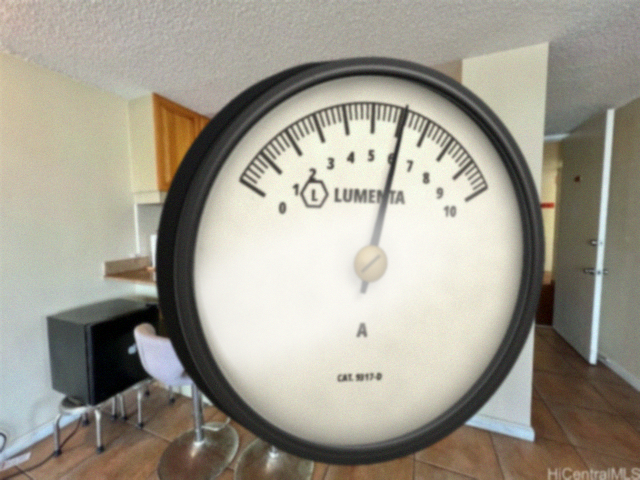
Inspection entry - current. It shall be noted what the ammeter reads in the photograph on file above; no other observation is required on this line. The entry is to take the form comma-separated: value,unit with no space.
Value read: 6,A
